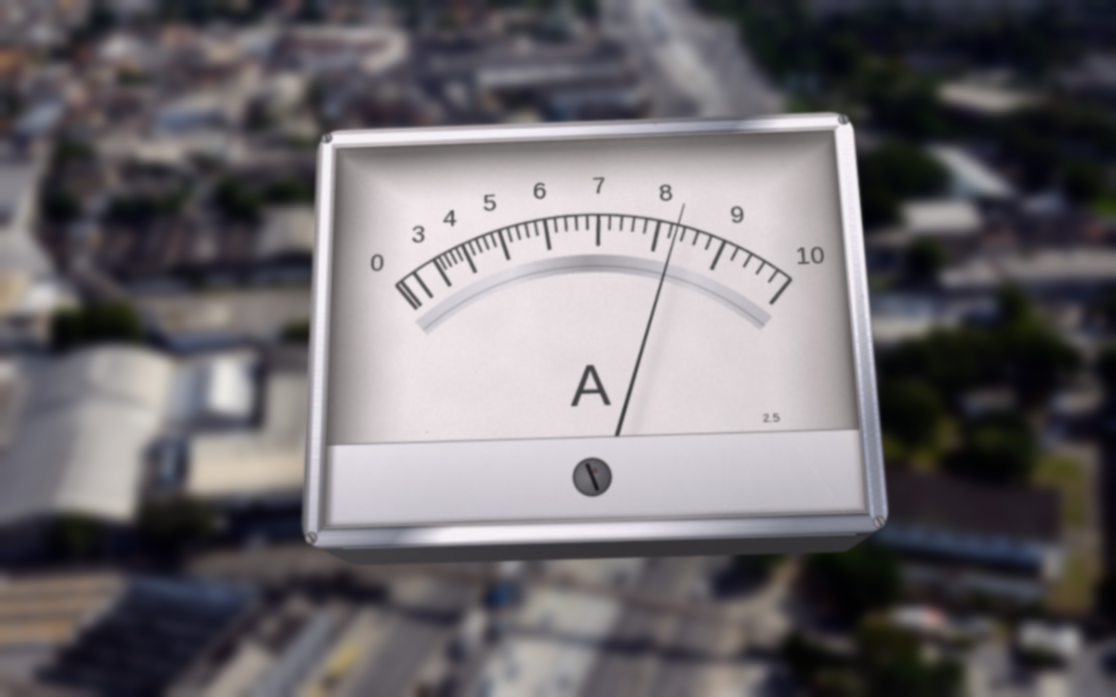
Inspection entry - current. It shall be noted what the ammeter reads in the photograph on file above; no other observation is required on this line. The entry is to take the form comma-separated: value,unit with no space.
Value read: 8.3,A
